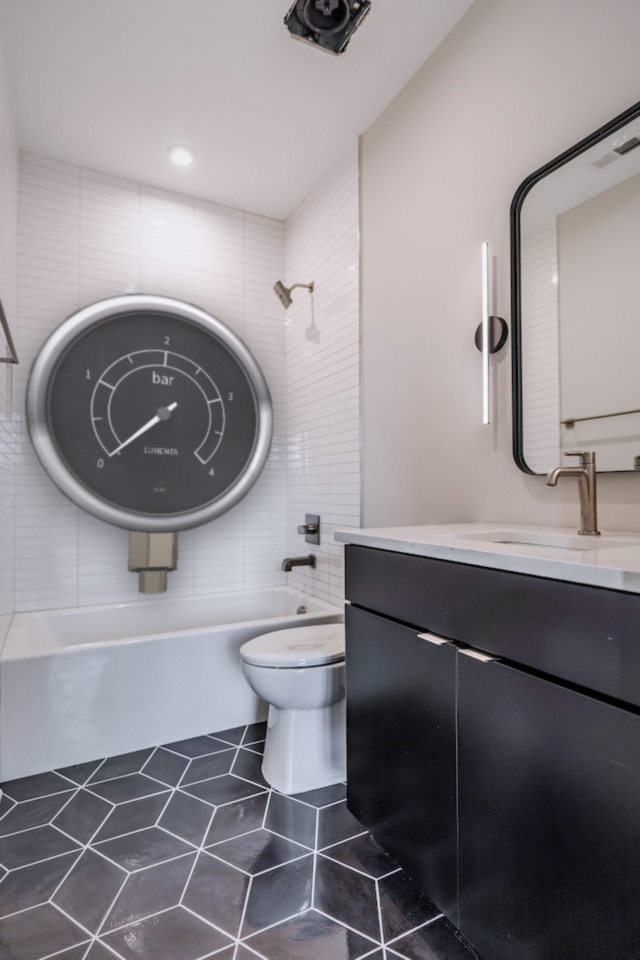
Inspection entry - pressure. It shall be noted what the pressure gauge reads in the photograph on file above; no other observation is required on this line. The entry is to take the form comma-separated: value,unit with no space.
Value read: 0,bar
